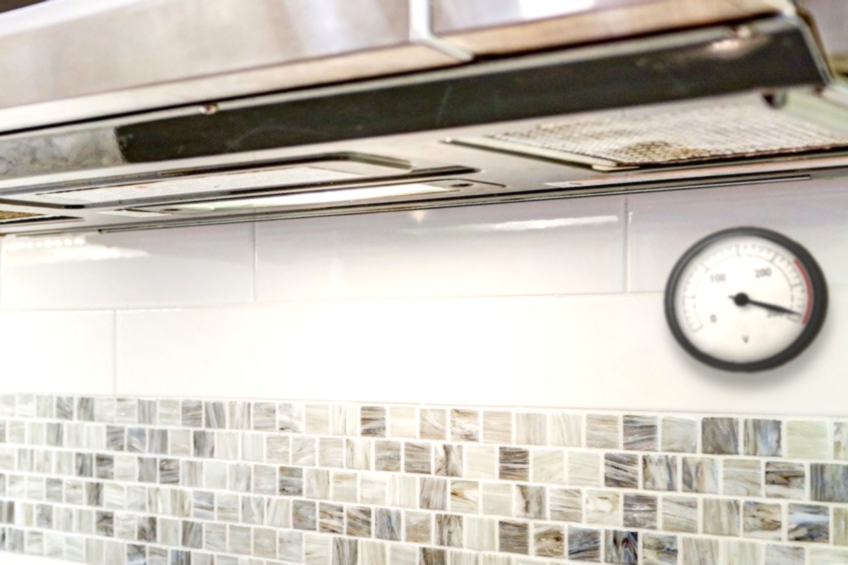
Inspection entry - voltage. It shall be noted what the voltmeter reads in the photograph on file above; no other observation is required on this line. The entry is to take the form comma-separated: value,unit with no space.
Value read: 290,V
